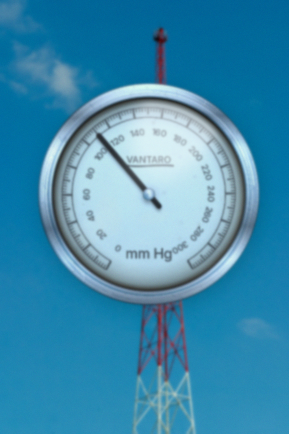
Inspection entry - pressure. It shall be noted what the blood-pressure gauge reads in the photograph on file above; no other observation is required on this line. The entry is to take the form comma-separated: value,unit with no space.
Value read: 110,mmHg
